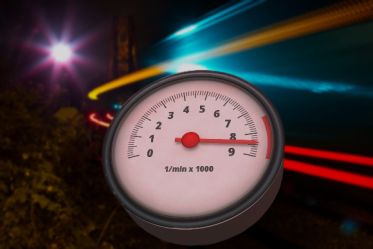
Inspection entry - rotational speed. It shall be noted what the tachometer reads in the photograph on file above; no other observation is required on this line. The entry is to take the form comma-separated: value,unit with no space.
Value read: 8500,rpm
